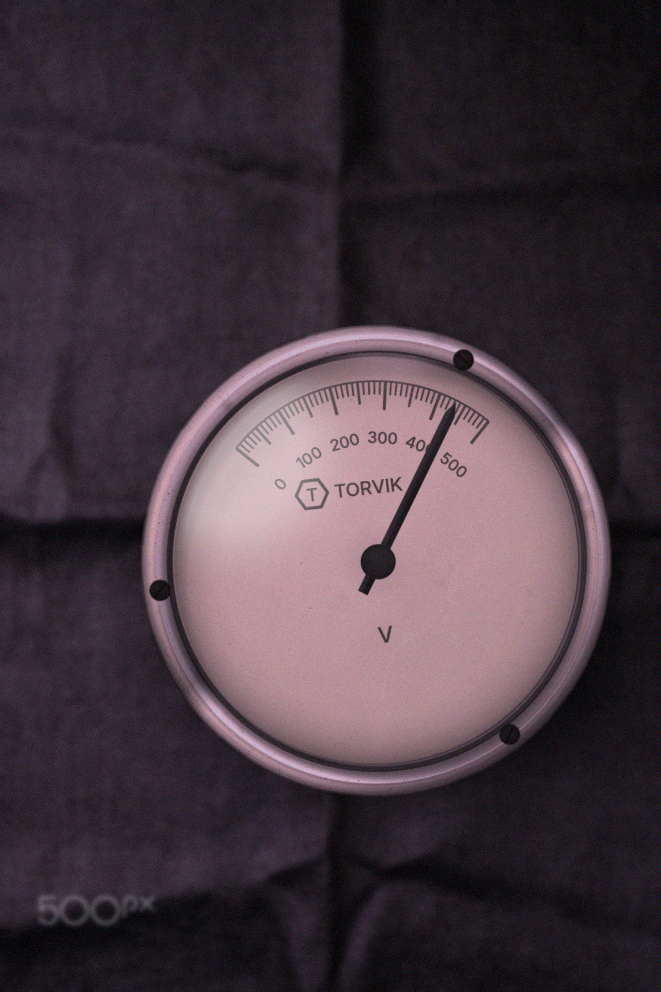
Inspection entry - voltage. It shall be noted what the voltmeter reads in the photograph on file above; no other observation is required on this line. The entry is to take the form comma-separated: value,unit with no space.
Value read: 430,V
